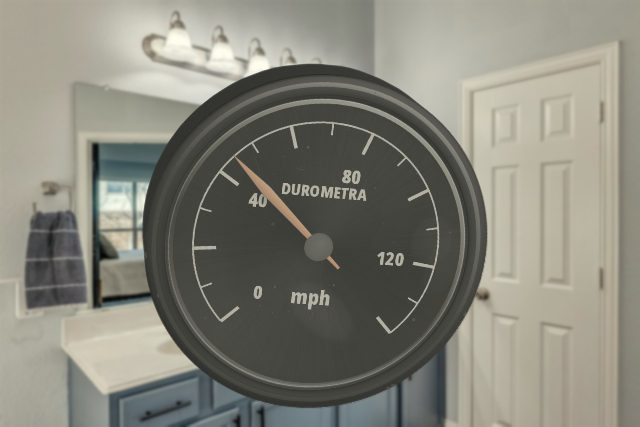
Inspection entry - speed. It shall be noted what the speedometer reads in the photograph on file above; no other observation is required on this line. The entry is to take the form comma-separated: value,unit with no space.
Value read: 45,mph
